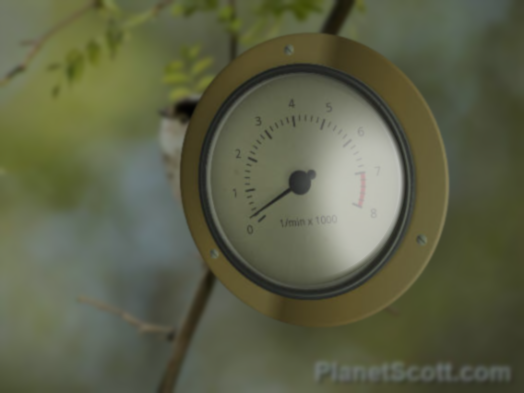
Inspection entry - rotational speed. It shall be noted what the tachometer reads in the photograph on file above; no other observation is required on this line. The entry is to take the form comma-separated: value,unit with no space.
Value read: 200,rpm
